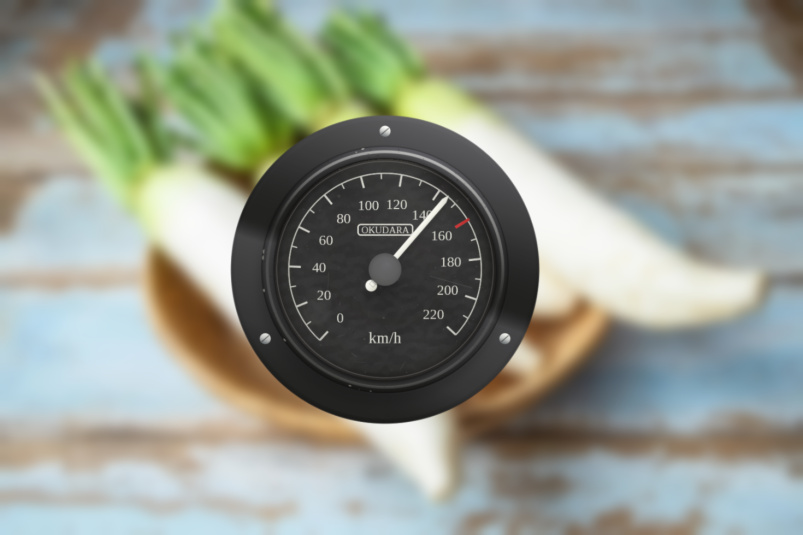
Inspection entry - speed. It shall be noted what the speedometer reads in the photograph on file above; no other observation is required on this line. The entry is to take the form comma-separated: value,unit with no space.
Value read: 145,km/h
